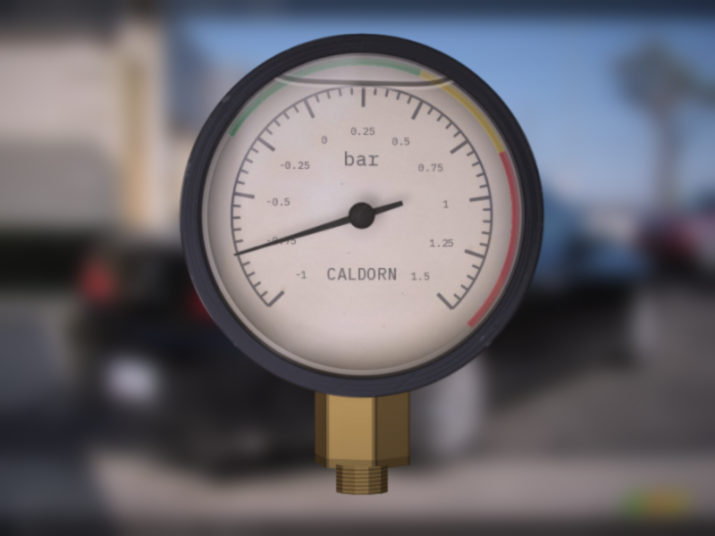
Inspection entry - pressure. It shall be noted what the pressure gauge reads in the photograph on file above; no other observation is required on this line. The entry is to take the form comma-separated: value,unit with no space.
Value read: -0.75,bar
